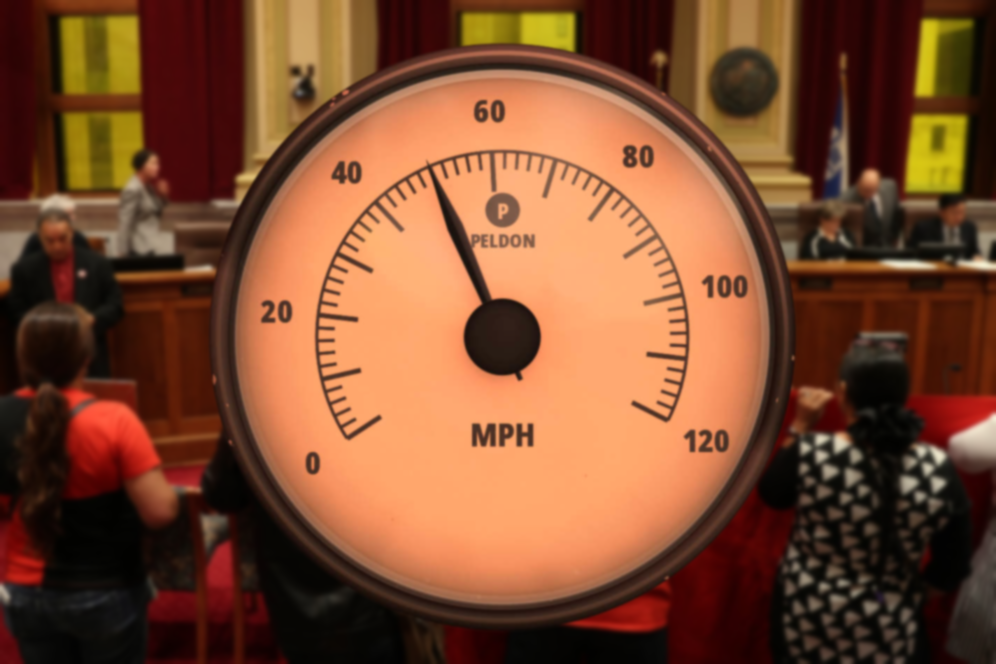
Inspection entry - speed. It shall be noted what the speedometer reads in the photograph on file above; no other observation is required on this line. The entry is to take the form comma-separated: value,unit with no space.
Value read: 50,mph
